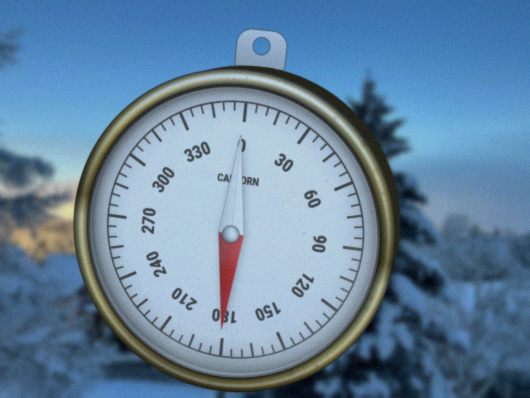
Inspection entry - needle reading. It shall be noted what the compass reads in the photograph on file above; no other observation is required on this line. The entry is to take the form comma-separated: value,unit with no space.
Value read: 180,°
